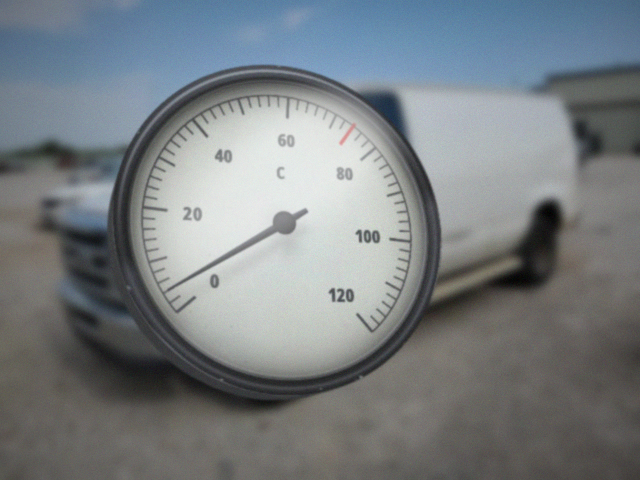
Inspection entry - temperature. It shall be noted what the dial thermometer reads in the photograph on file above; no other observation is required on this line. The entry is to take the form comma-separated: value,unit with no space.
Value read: 4,°C
